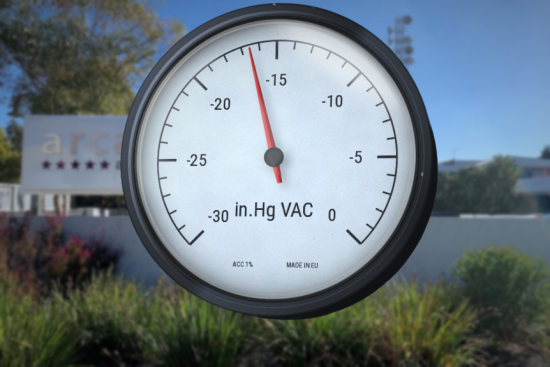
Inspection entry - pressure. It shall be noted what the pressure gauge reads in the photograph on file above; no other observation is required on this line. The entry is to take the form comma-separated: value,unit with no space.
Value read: -16.5,inHg
